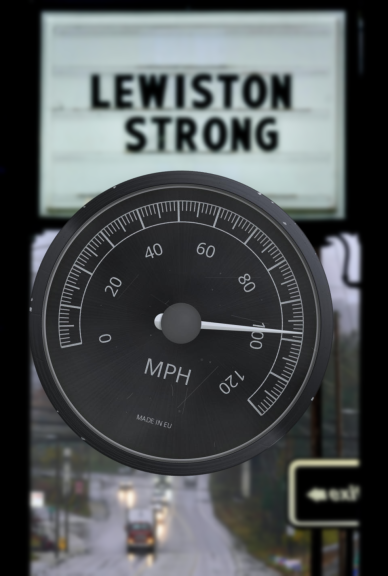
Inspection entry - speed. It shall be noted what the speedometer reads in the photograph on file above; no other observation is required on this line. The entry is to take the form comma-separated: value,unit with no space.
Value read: 98,mph
